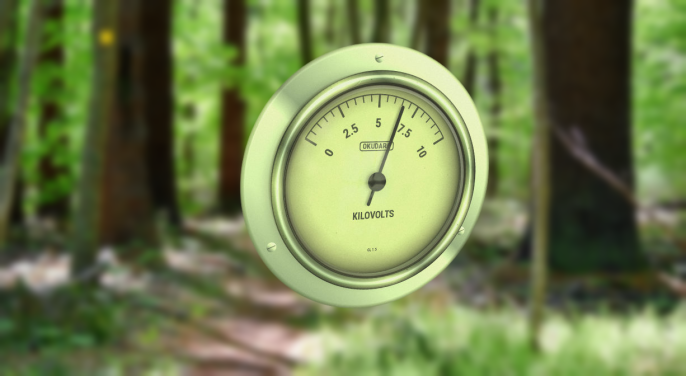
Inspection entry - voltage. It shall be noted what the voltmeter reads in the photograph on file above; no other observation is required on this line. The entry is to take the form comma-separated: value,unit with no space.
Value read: 6.5,kV
